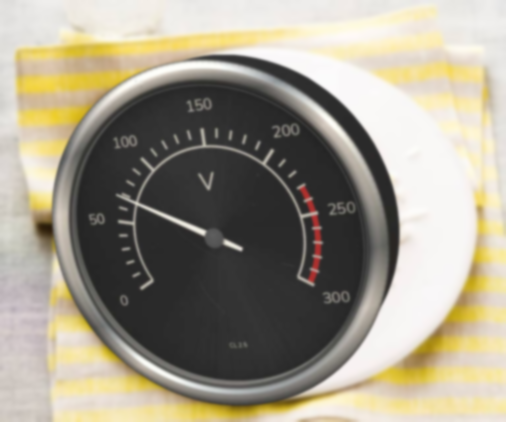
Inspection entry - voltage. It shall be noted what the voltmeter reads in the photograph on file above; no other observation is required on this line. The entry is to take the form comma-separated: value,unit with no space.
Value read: 70,V
